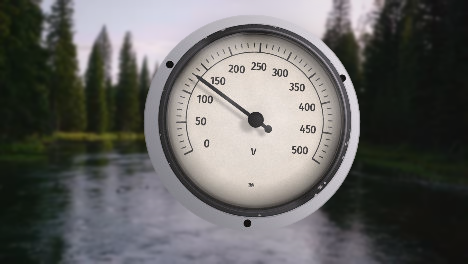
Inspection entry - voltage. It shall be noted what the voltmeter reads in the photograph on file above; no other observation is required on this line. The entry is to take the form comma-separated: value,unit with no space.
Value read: 130,V
